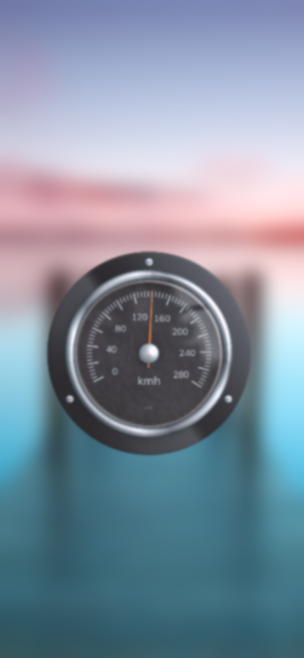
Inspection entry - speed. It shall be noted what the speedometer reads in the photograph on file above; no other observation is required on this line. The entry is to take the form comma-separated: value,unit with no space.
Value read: 140,km/h
